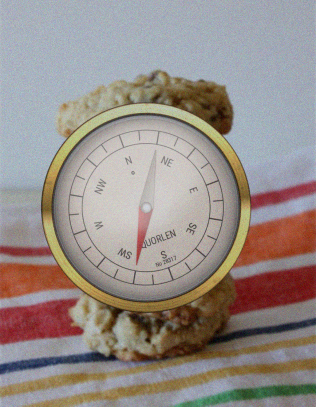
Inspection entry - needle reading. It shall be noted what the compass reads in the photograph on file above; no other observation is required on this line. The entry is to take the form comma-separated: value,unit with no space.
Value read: 210,°
